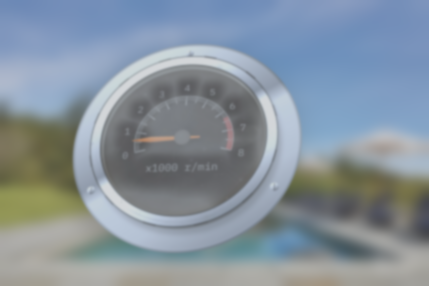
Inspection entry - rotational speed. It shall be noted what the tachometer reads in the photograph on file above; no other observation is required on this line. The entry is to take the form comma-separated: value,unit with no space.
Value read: 500,rpm
